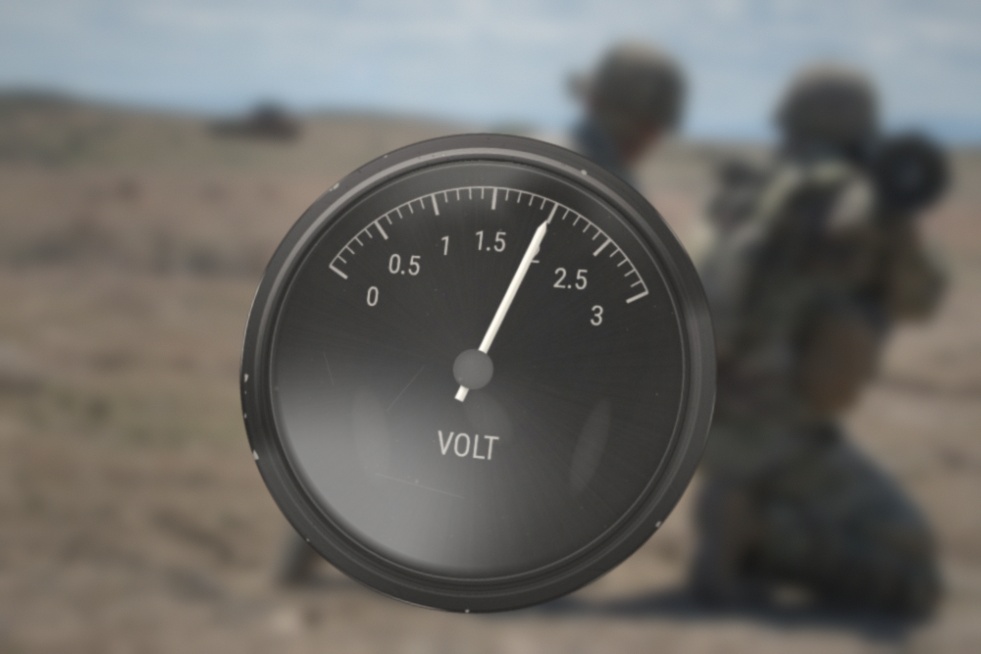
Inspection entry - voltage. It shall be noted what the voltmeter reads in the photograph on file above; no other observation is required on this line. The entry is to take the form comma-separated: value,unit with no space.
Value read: 2,V
